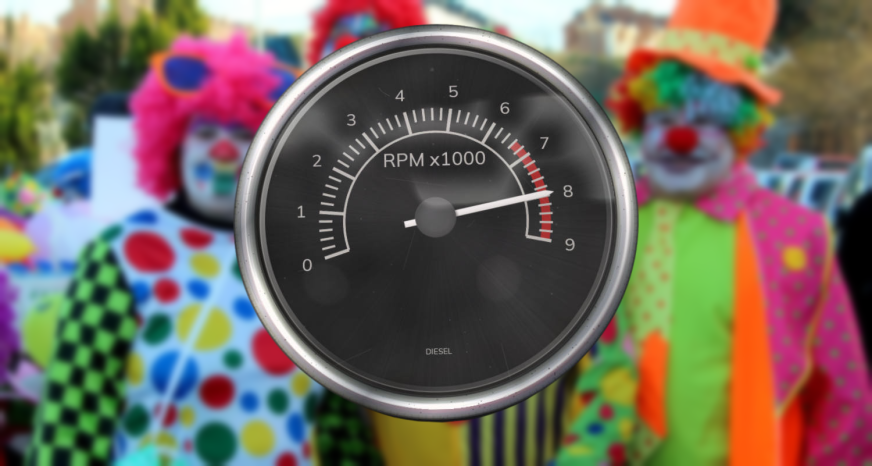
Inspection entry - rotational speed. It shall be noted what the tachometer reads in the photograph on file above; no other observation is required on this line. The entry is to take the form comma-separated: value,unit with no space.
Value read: 8000,rpm
